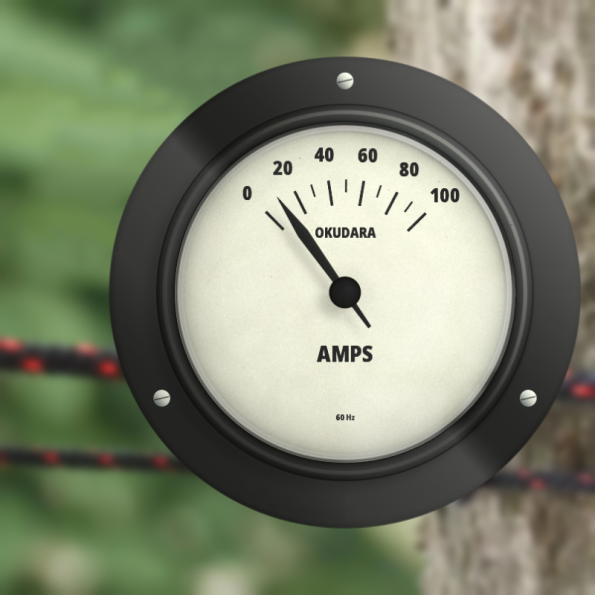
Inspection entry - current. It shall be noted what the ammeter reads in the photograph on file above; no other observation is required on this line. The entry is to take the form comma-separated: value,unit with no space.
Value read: 10,A
